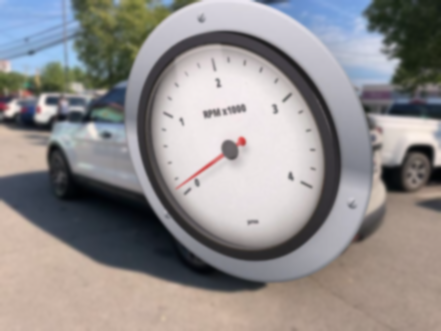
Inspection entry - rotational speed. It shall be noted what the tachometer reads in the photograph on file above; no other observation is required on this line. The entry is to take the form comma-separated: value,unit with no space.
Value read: 100,rpm
